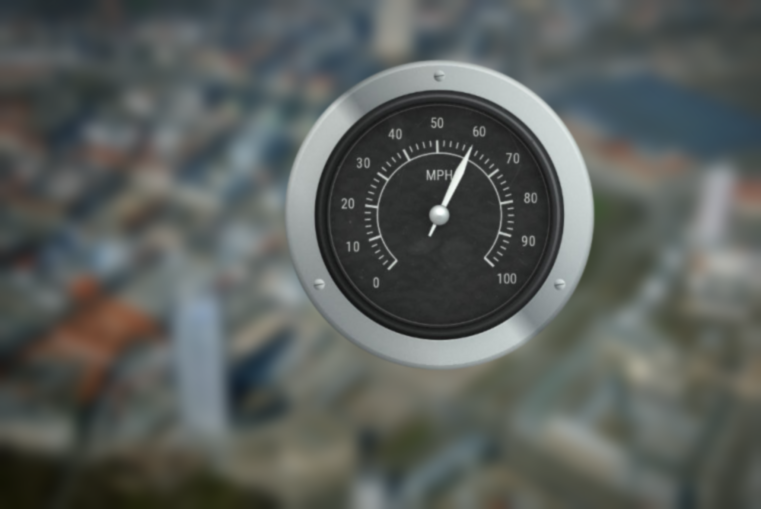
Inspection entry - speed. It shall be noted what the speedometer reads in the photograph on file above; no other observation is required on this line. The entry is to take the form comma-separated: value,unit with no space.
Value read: 60,mph
